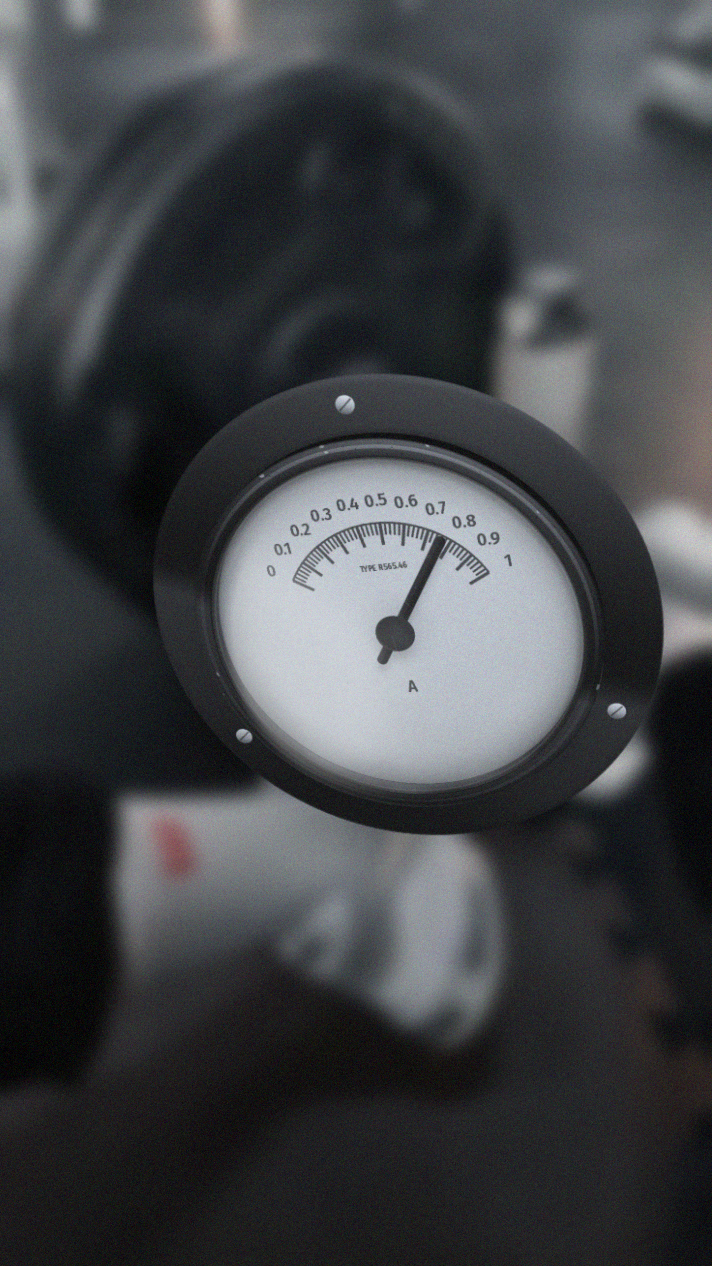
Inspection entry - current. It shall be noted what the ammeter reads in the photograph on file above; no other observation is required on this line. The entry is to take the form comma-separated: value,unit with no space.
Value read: 0.76,A
